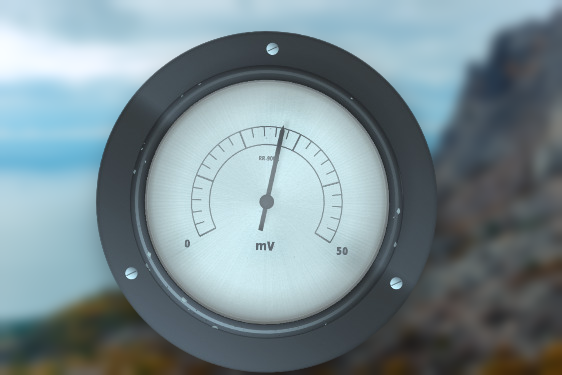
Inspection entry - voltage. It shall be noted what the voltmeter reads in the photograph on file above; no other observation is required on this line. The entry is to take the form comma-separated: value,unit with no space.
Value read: 27,mV
